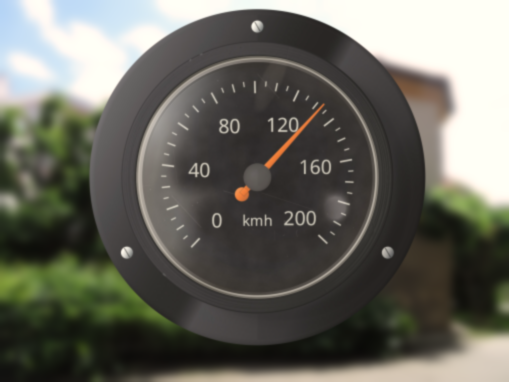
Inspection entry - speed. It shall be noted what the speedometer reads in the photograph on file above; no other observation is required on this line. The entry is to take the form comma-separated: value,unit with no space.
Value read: 132.5,km/h
